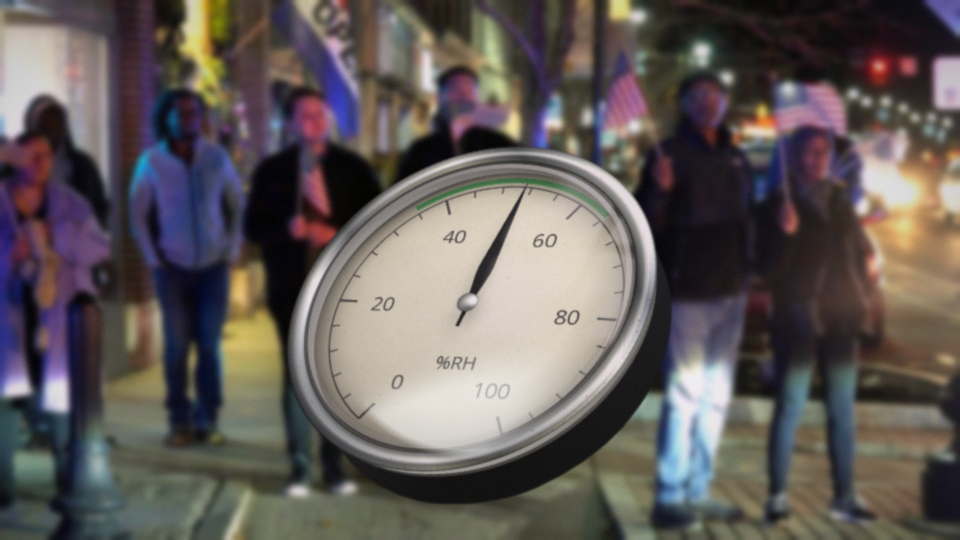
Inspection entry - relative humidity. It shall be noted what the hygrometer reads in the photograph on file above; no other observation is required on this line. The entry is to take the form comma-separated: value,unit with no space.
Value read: 52,%
